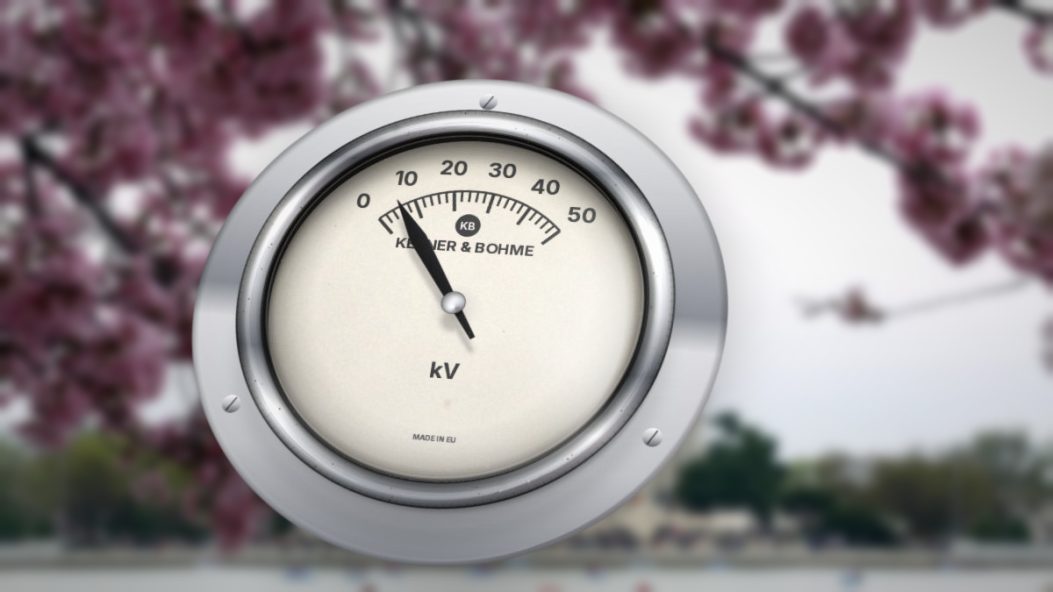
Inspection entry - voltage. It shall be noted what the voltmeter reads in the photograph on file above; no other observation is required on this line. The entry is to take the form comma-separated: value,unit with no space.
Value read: 6,kV
